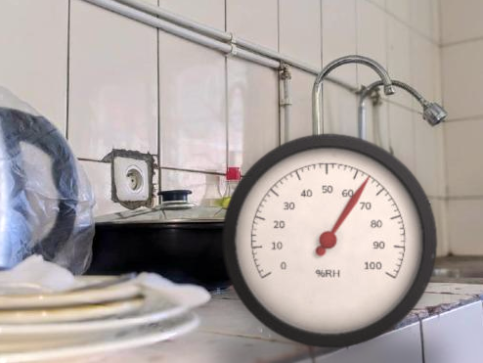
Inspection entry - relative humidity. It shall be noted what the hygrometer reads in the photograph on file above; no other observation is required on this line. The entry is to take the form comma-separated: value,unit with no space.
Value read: 64,%
